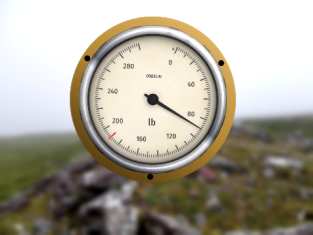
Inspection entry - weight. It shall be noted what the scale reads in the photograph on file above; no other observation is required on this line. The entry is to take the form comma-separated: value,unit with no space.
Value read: 90,lb
